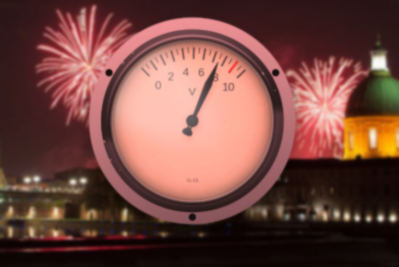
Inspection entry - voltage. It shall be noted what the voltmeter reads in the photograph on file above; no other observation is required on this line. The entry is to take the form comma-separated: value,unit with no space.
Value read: 7.5,V
